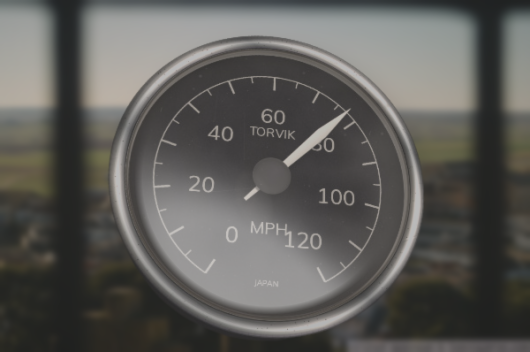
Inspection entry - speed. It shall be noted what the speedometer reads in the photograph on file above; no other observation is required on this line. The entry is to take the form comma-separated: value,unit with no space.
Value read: 77.5,mph
